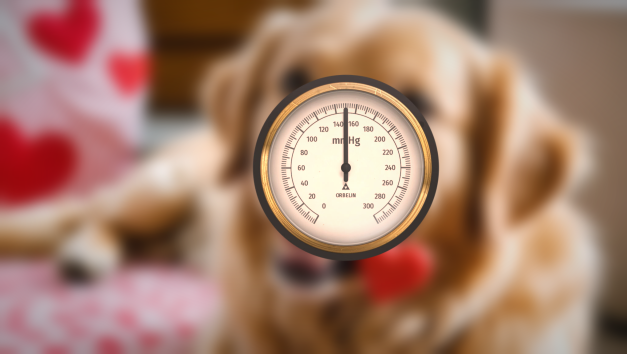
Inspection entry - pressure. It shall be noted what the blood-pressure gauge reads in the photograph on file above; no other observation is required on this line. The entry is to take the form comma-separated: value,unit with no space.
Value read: 150,mmHg
